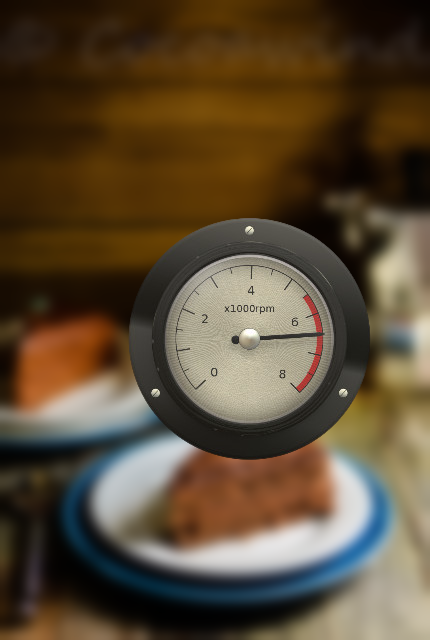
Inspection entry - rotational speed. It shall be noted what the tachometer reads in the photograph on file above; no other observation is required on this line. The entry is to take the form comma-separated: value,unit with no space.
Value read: 6500,rpm
